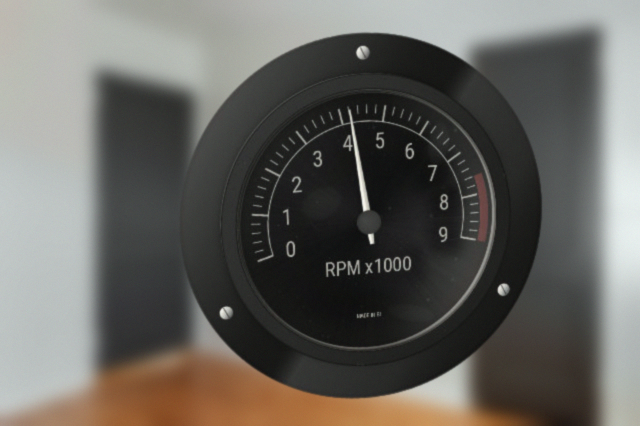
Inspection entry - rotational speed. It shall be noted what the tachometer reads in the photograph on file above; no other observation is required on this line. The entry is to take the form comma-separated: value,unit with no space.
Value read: 4200,rpm
